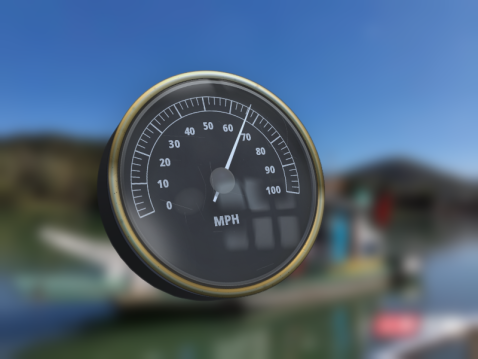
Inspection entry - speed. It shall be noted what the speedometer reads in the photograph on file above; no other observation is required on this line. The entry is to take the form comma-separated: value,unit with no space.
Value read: 66,mph
